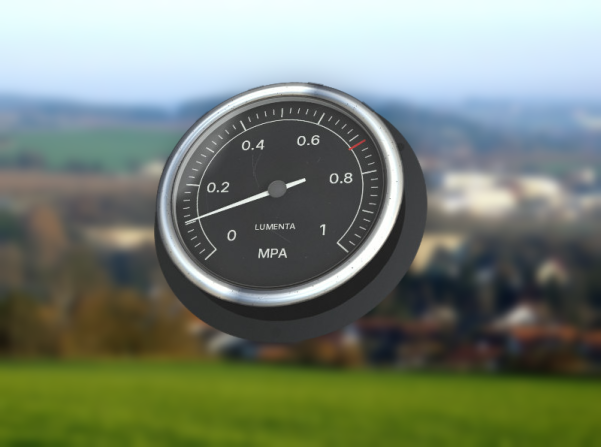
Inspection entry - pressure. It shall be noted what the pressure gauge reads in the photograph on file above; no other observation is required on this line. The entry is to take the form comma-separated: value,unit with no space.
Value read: 0.1,MPa
